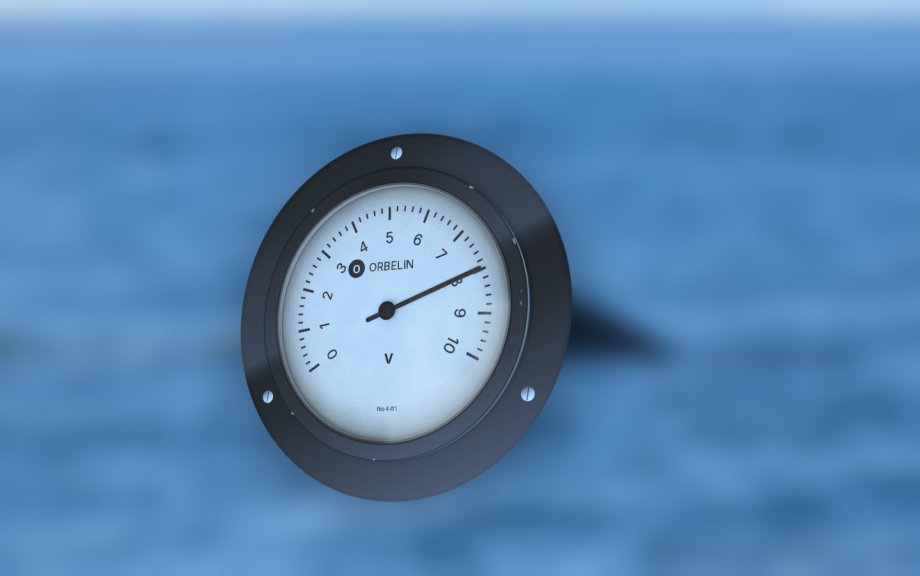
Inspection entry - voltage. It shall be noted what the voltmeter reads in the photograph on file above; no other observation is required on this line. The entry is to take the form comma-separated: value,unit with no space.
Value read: 8,V
